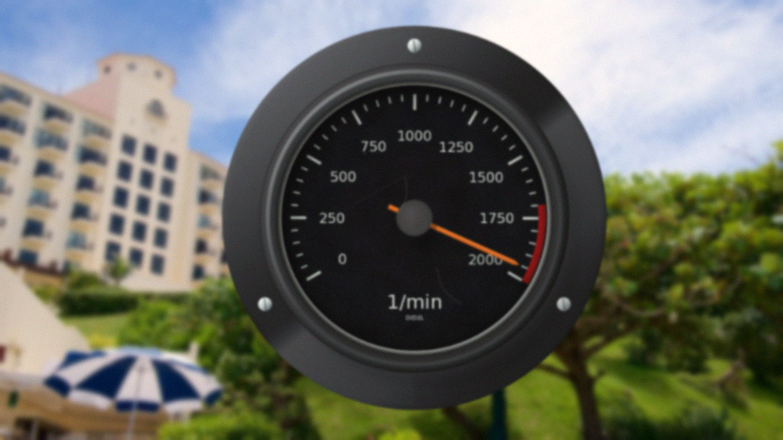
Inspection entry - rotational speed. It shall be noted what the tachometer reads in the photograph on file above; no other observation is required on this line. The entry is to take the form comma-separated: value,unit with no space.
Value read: 1950,rpm
